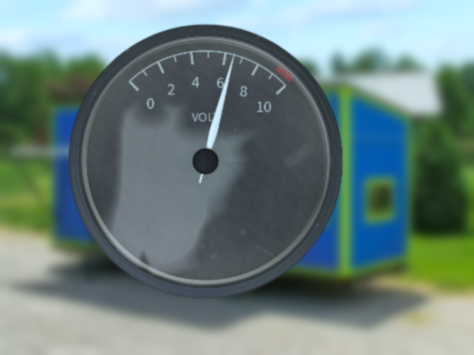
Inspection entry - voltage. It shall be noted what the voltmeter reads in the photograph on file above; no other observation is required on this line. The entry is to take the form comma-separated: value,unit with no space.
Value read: 6.5,V
